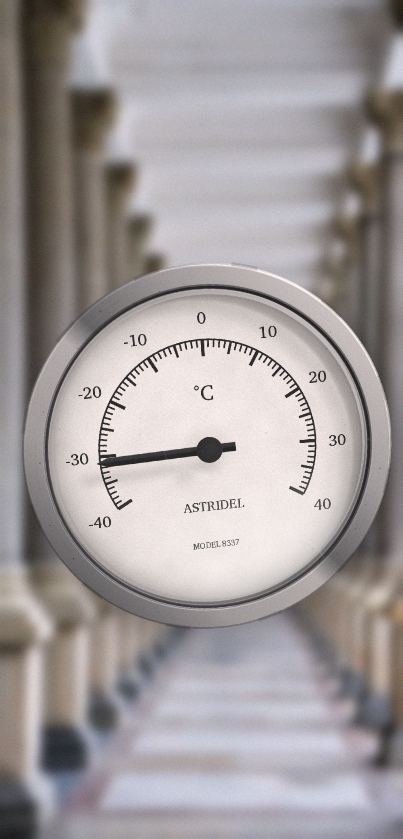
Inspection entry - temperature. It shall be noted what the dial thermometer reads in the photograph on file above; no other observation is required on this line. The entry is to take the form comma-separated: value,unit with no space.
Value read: -31,°C
